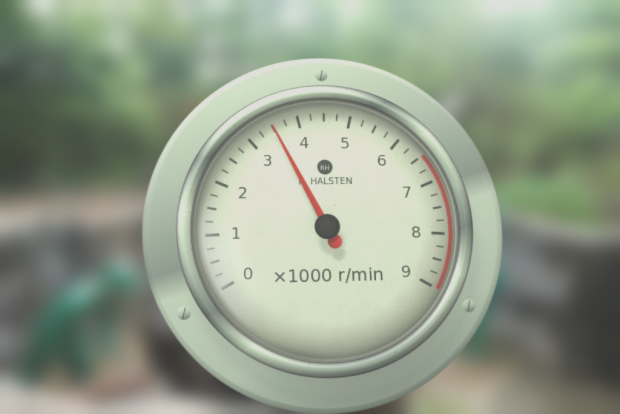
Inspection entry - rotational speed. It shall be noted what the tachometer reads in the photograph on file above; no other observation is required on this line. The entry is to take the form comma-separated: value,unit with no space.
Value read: 3500,rpm
